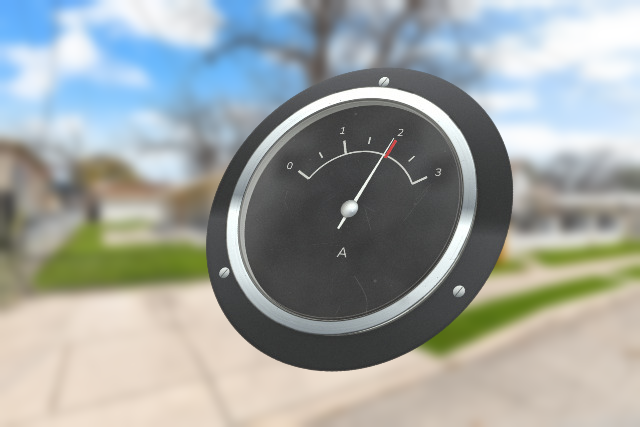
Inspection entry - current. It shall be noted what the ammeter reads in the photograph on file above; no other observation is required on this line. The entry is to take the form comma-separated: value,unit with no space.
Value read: 2,A
